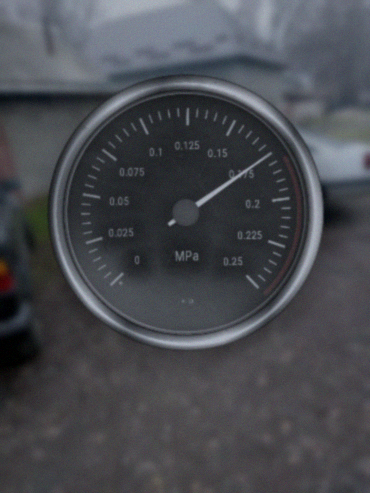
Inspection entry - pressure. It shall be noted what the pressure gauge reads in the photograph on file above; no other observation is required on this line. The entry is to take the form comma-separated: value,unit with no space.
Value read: 0.175,MPa
